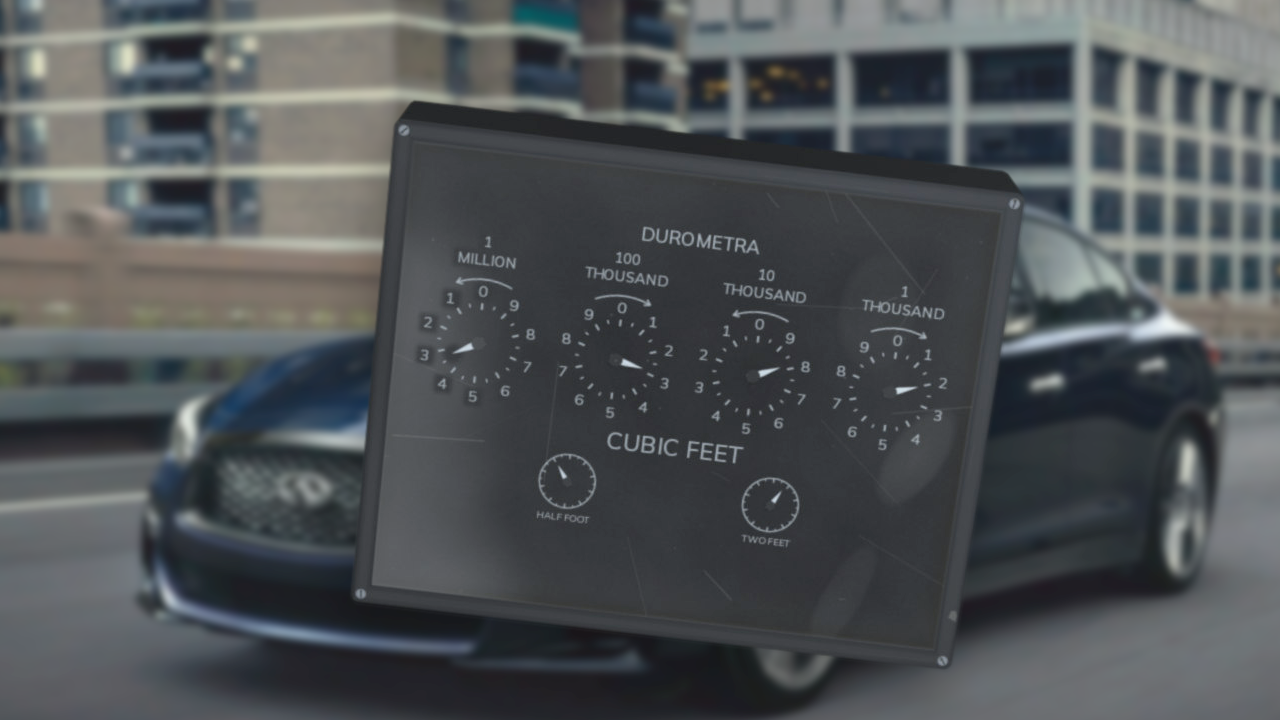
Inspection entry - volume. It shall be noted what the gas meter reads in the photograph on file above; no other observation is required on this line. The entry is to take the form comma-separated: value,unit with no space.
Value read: 328200,ft³
